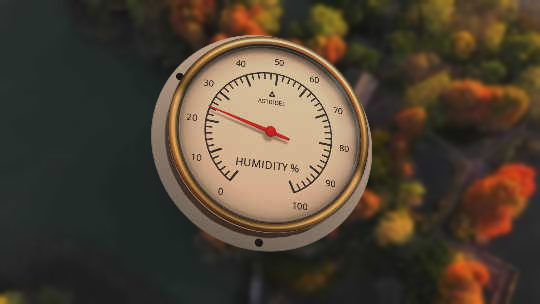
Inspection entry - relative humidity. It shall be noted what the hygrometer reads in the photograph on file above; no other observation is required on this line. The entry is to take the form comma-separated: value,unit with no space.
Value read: 24,%
